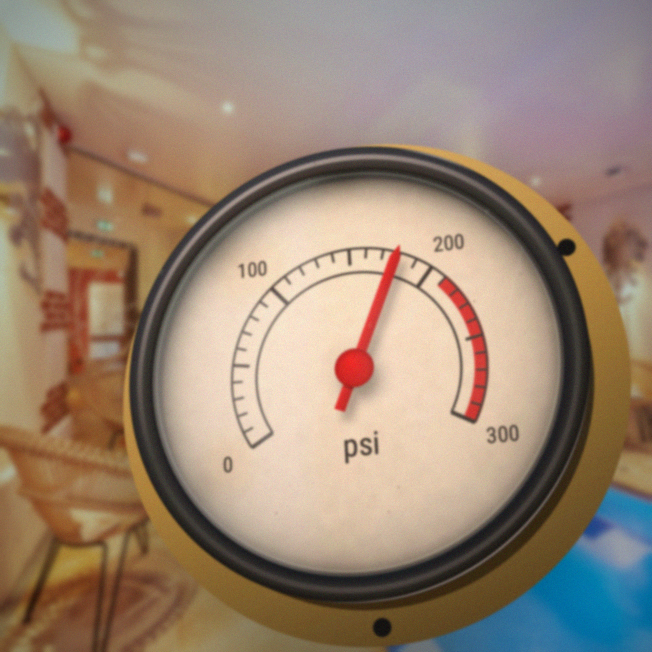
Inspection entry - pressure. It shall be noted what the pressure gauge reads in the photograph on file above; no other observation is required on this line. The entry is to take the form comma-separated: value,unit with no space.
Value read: 180,psi
